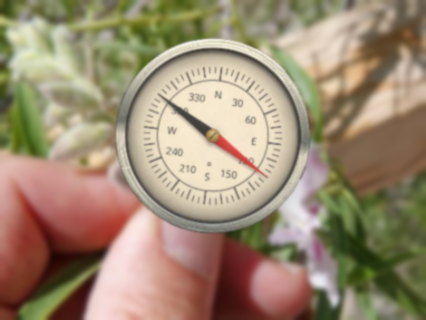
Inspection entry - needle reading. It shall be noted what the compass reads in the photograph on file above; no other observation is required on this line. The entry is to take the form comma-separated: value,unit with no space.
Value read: 120,°
